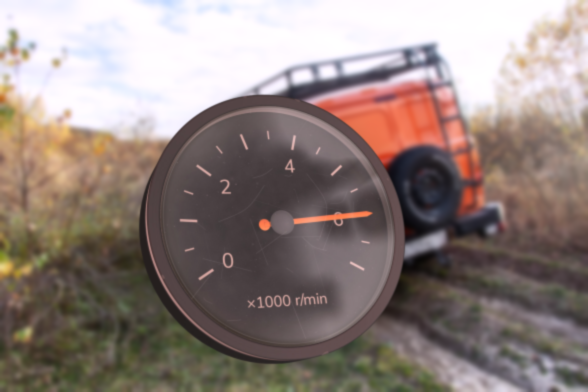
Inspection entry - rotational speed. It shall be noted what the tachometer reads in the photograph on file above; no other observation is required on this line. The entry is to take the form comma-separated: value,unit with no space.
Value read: 6000,rpm
